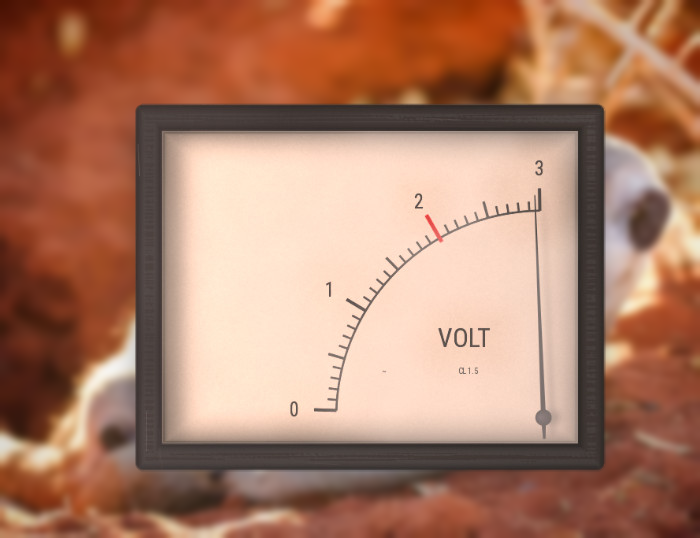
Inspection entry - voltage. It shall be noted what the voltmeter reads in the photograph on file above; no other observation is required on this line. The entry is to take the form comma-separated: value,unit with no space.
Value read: 2.95,V
